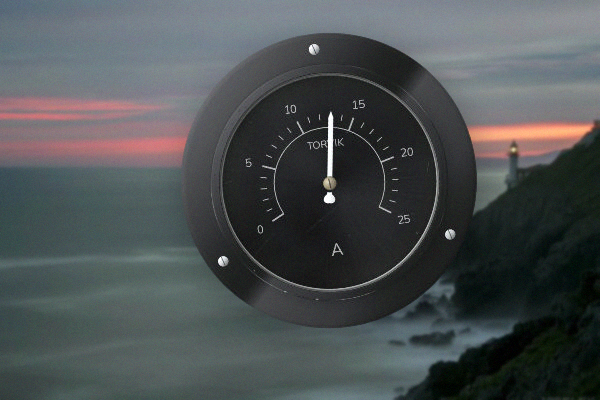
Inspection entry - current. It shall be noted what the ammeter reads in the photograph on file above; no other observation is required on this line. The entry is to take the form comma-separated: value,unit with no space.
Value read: 13,A
